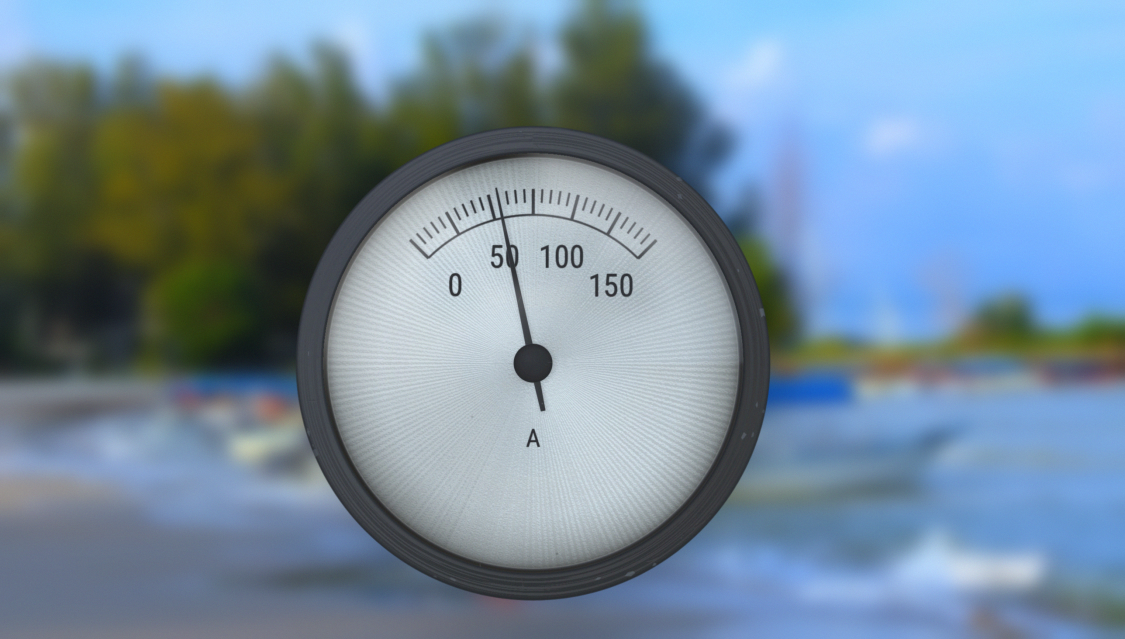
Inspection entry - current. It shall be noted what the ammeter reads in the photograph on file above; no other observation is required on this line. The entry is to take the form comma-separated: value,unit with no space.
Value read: 55,A
